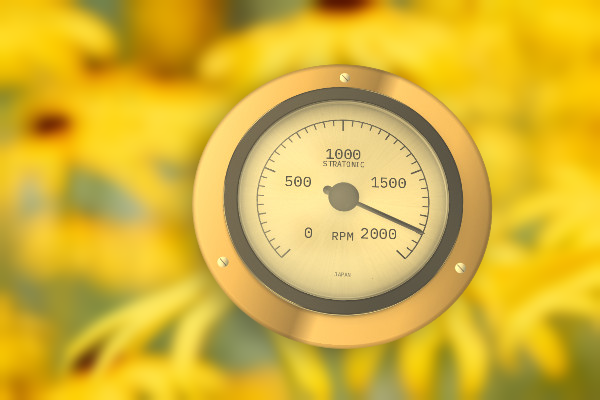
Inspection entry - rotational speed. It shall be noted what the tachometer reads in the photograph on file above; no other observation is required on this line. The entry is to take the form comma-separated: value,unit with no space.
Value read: 1850,rpm
